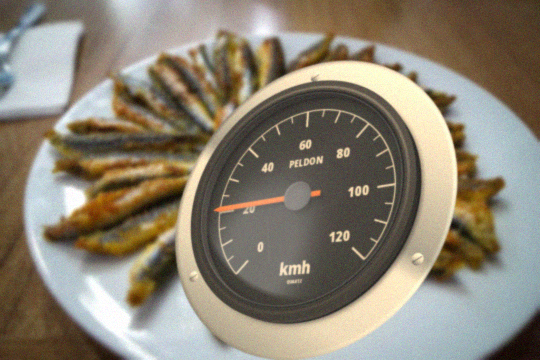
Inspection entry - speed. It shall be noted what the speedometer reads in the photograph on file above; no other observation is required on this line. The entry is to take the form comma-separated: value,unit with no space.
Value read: 20,km/h
